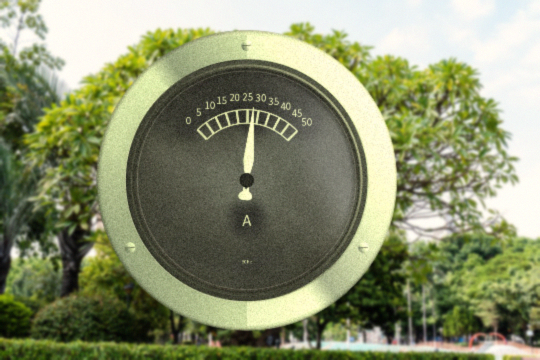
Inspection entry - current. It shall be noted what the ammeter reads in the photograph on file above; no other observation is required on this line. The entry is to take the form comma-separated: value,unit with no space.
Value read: 27.5,A
